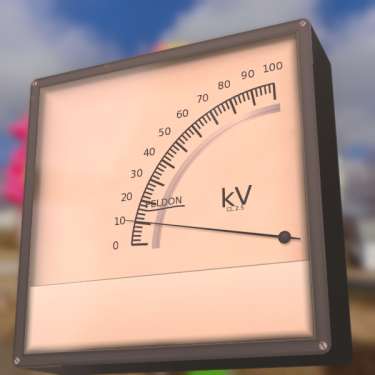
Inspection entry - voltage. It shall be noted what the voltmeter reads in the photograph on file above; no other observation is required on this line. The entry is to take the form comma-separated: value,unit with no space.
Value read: 10,kV
